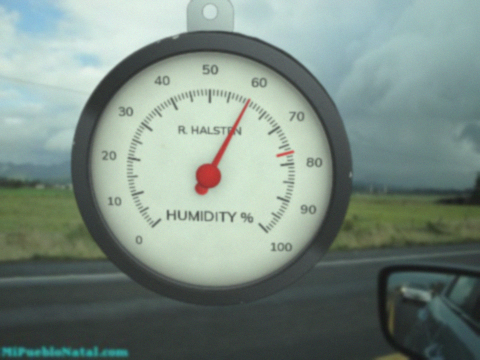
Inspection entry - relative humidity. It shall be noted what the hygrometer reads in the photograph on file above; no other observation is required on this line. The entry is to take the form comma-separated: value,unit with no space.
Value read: 60,%
